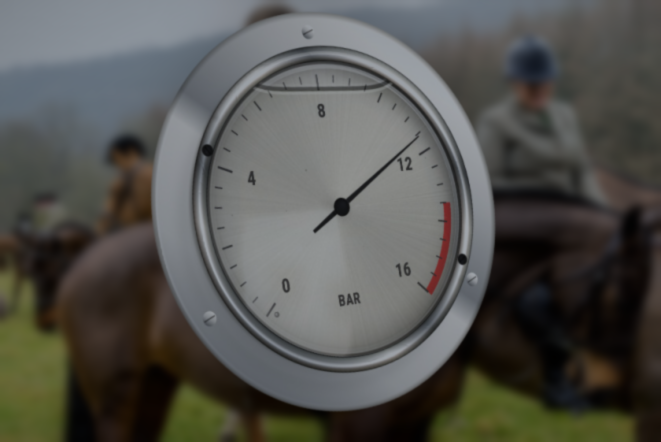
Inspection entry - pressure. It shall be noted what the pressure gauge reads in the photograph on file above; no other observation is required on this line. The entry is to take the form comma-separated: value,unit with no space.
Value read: 11.5,bar
